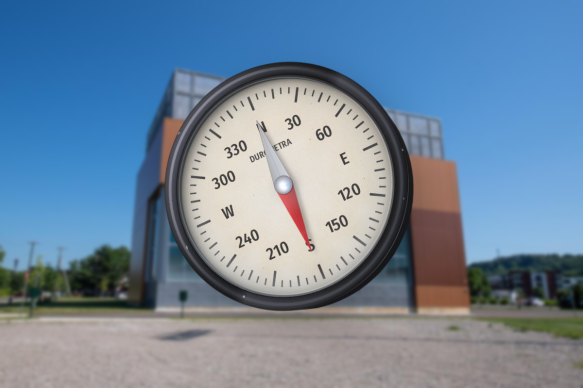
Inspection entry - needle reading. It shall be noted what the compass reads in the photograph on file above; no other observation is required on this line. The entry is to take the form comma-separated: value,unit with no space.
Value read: 180,°
